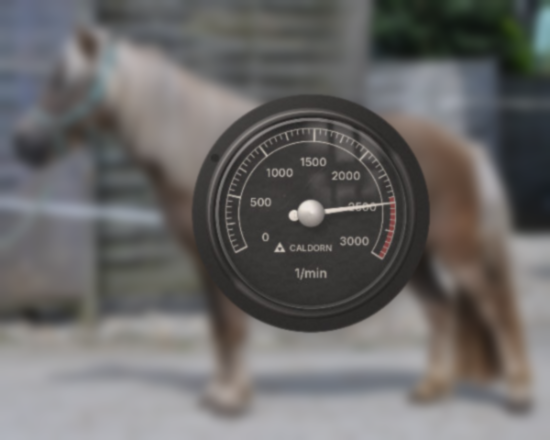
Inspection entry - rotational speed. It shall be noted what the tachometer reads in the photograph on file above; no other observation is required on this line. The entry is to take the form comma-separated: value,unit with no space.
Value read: 2500,rpm
